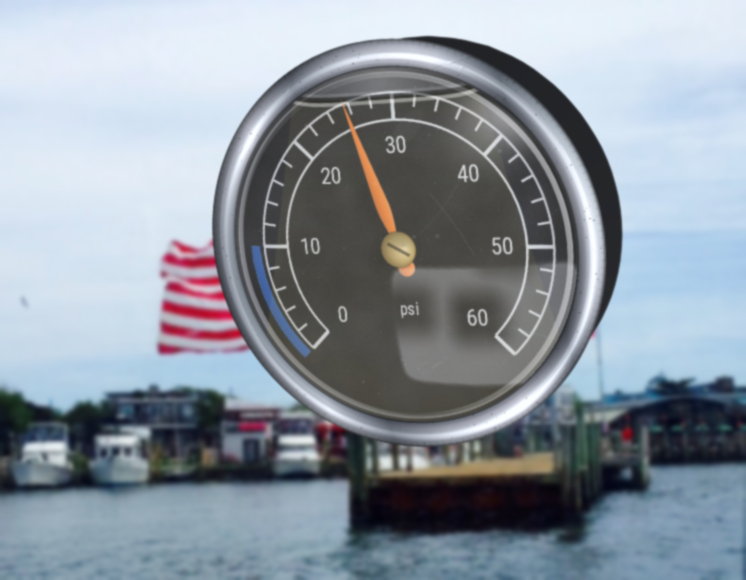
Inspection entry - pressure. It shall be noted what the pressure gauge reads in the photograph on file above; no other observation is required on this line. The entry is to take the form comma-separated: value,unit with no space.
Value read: 26,psi
